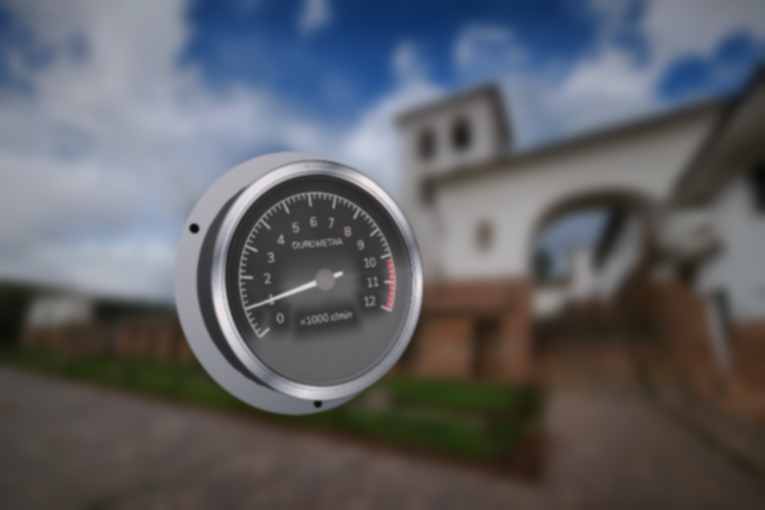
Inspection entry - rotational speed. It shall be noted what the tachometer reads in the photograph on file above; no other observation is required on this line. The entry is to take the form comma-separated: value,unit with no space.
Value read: 1000,rpm
